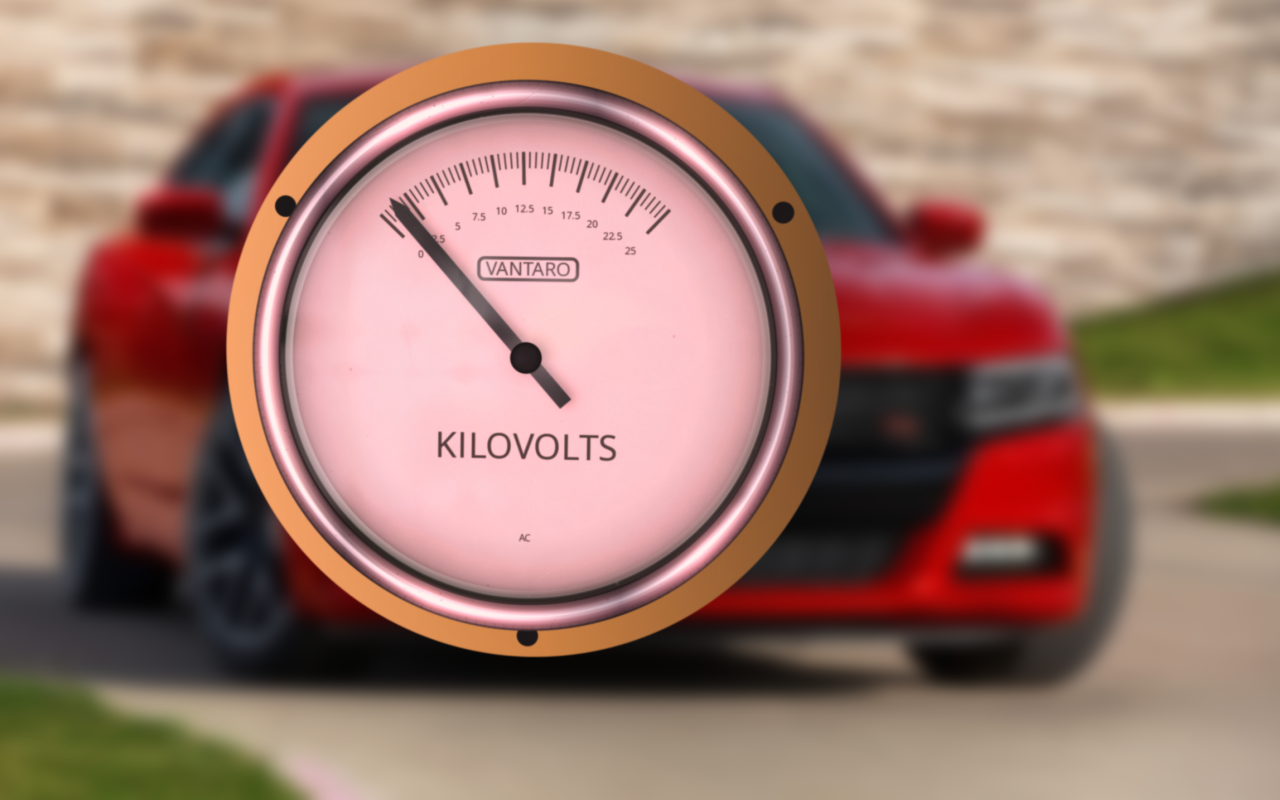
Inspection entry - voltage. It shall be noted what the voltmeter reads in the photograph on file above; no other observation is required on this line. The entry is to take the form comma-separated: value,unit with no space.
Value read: 1.5,kV
